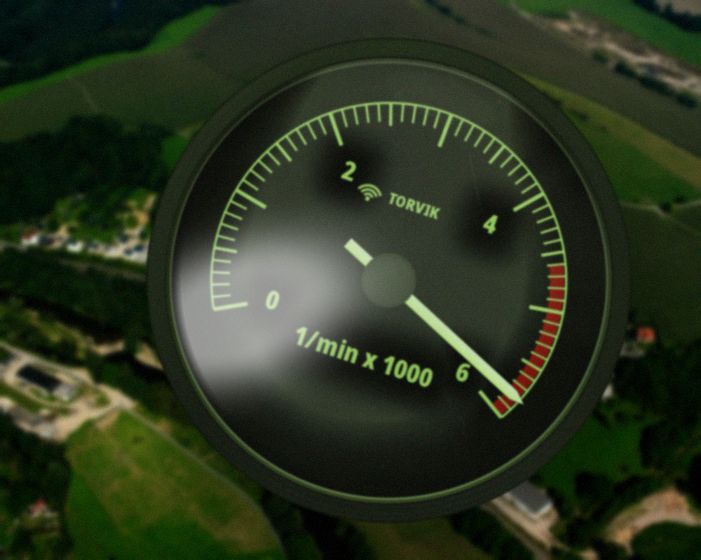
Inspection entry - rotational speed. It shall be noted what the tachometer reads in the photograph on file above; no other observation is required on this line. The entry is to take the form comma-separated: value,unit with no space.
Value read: 5800,rpm
